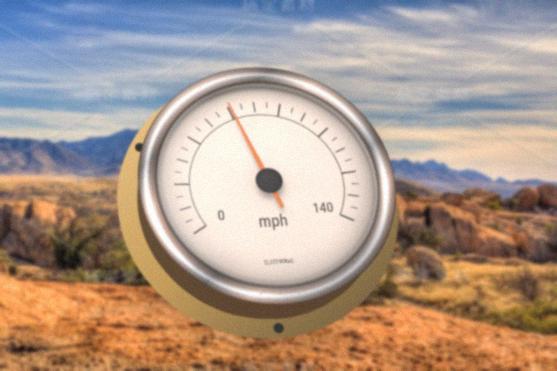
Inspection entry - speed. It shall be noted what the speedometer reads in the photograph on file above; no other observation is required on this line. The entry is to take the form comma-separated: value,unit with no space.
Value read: 60,mph
